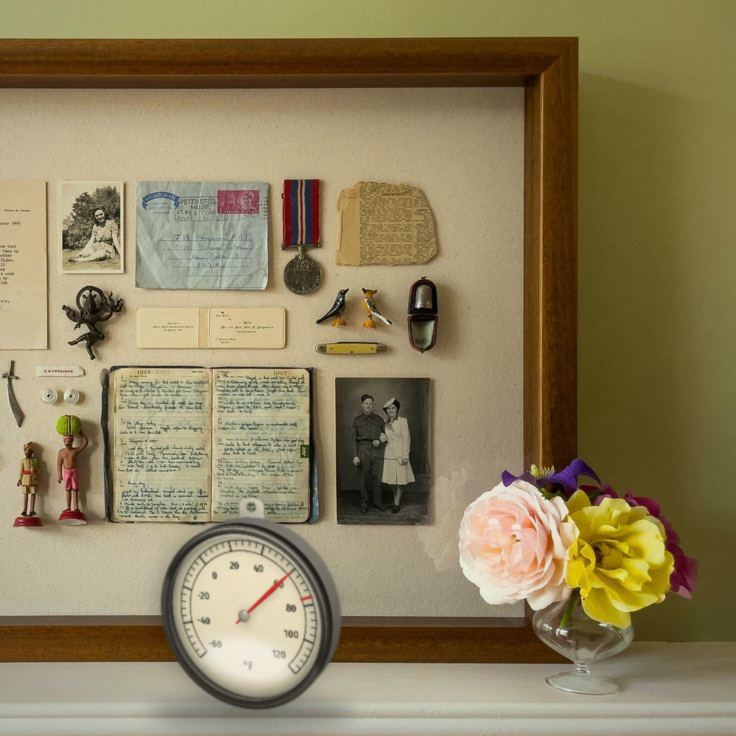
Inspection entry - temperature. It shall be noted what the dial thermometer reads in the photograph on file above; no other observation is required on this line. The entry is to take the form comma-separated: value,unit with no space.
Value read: 60,°F
